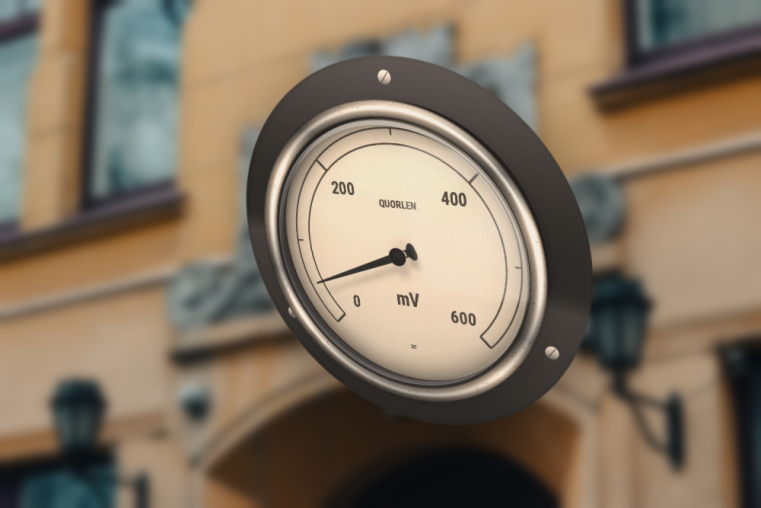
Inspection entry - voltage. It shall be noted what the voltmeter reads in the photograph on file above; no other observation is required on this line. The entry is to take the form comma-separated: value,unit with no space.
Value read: 50,mV
